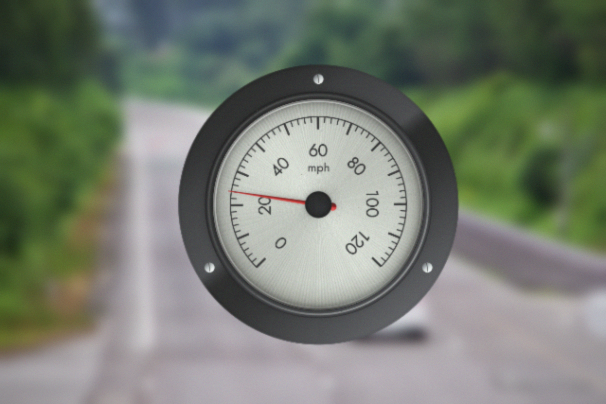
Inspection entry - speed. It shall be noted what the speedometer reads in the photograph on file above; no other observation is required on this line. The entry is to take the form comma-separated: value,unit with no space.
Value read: 24,mph
